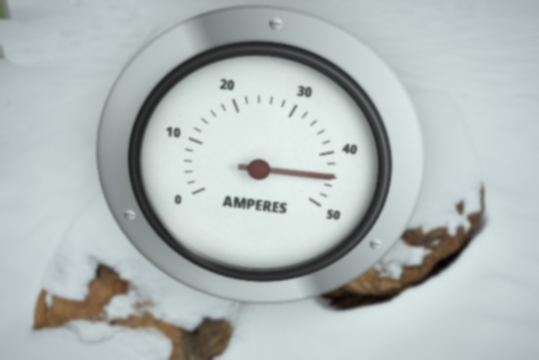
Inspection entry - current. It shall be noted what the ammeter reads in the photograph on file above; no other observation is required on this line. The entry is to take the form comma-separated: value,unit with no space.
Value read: 44,A
